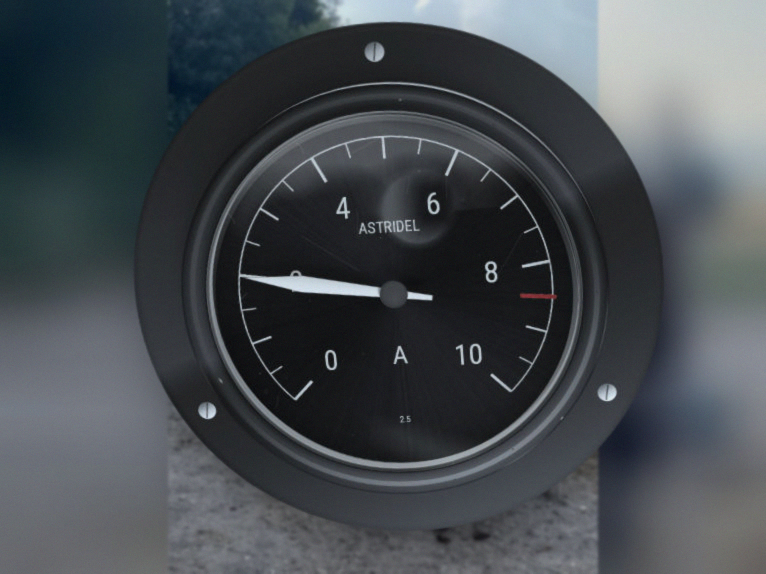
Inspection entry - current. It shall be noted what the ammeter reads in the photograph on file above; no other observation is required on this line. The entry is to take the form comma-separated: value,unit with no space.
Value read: 2,A
